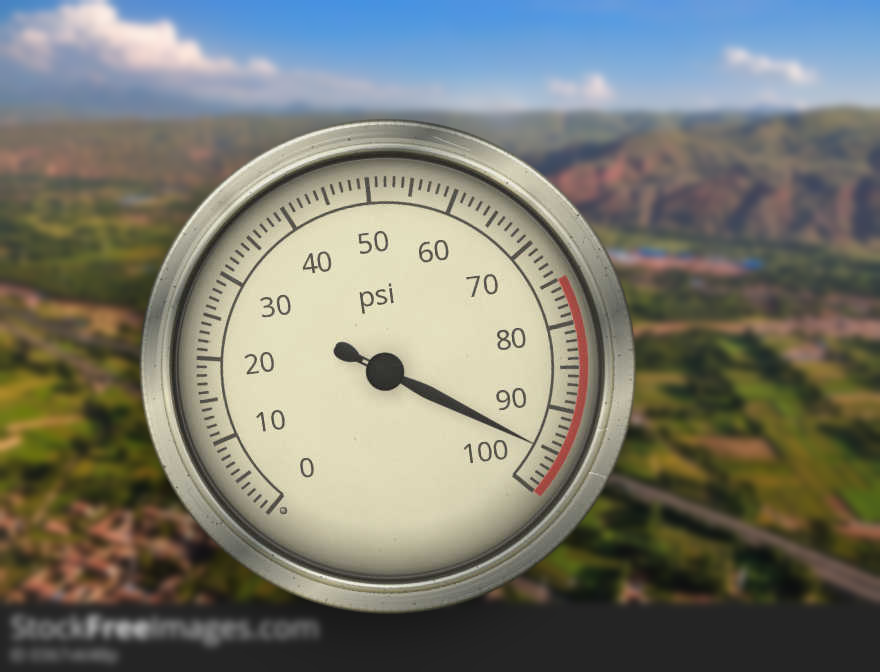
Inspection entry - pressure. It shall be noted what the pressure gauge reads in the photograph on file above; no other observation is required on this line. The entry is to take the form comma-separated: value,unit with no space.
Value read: 95,psi
